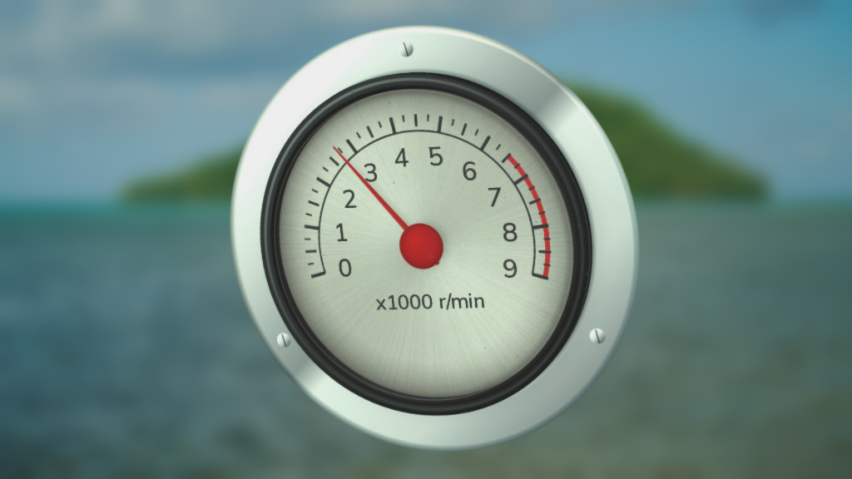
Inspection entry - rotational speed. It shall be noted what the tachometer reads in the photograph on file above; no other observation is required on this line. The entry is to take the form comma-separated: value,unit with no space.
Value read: 2750,rpm
